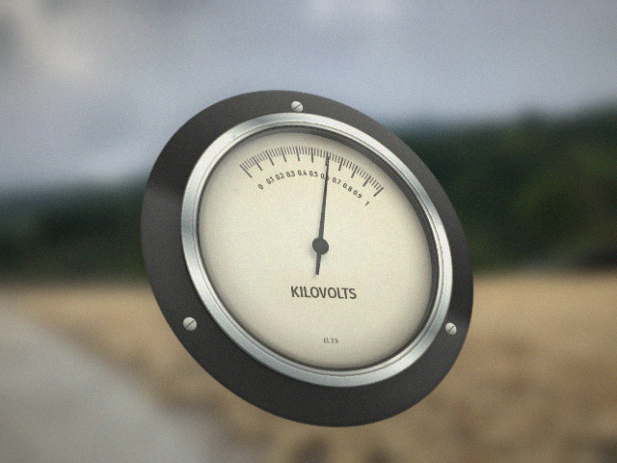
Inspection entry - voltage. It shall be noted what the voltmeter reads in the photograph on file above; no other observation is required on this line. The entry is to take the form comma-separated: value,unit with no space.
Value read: 0.6,kV
